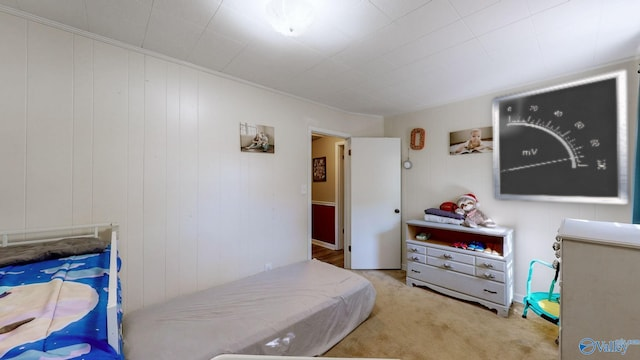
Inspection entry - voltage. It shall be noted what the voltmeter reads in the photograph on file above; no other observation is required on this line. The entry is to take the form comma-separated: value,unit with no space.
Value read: 90,mV
